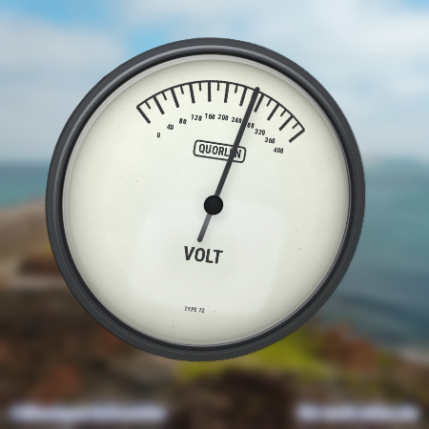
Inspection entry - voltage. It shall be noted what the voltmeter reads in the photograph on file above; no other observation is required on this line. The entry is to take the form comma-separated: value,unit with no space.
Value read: 260,V
